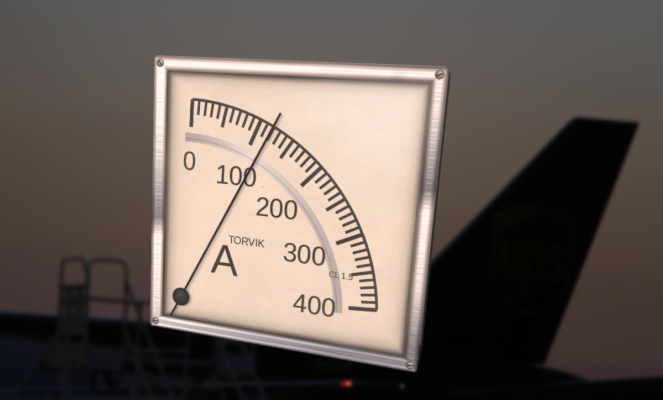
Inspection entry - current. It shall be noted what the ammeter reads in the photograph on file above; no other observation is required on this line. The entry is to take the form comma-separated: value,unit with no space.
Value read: 120,A
